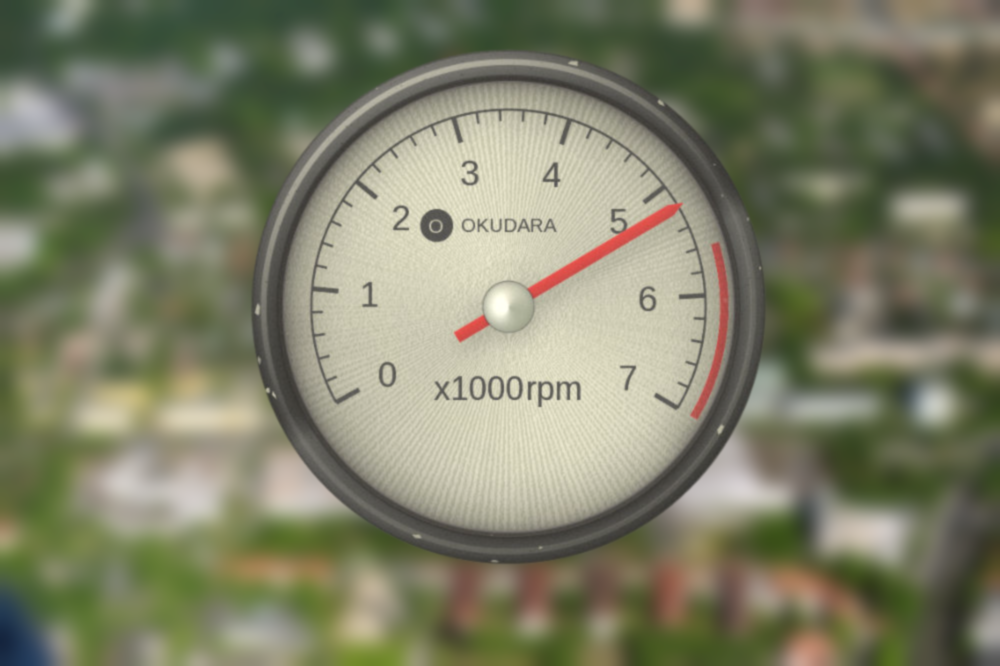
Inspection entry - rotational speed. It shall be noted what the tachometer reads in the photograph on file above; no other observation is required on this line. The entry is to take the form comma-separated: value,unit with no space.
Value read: 5200,rpm
